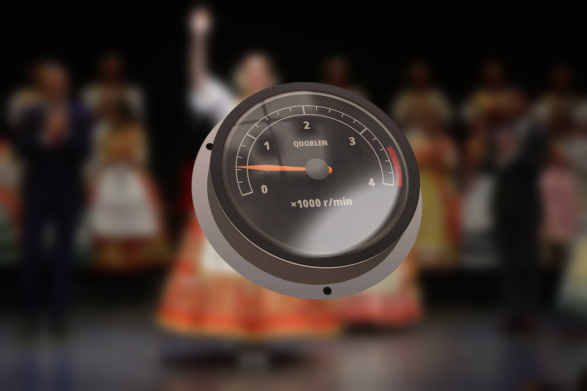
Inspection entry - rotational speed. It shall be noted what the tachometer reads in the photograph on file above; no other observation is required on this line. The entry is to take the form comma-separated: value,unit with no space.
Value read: 400,rpm
